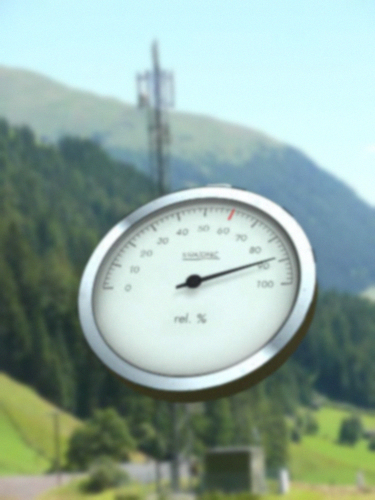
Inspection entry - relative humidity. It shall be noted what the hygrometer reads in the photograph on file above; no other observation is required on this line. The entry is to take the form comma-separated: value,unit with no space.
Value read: 90,%
